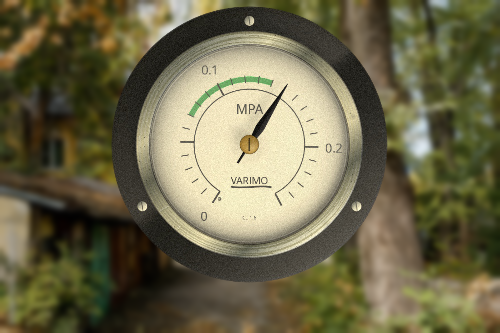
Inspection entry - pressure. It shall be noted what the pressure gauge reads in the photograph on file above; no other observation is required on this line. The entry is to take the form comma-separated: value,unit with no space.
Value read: 0.15,MPa
